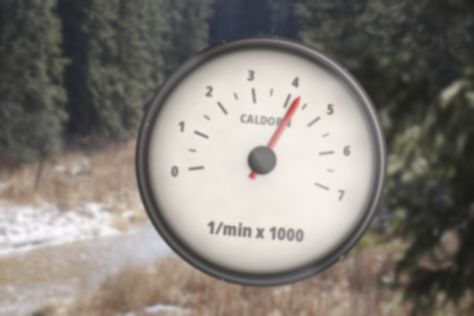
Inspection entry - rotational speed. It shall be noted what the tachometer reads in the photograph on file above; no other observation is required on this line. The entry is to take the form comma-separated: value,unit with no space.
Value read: 4250,rpm
